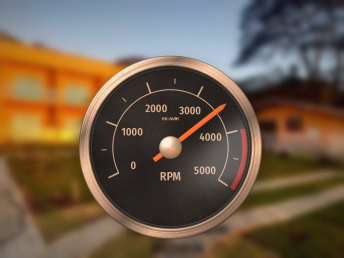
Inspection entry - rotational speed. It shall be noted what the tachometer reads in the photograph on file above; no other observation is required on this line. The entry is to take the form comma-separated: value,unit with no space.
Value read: 3500,rpm
